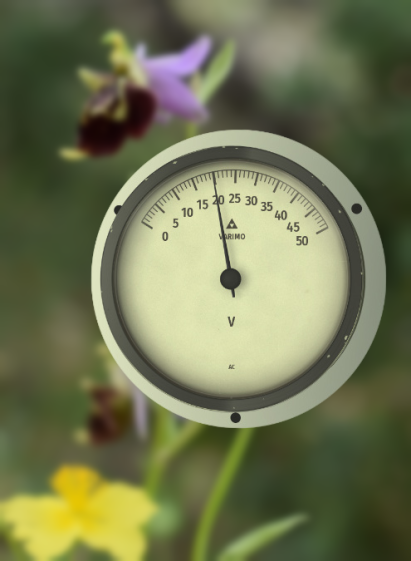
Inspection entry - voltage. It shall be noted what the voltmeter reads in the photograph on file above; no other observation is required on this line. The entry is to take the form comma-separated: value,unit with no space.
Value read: 20,V
